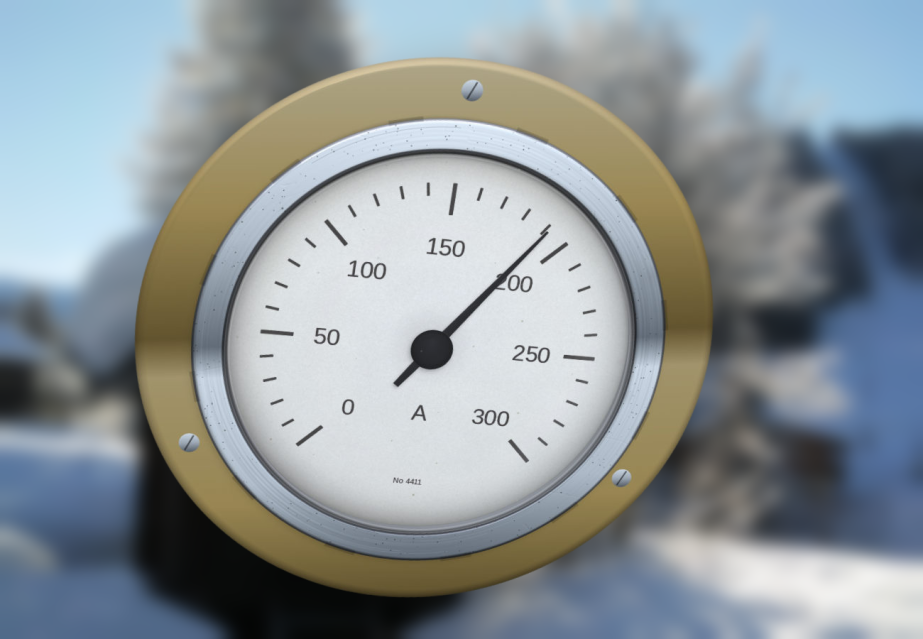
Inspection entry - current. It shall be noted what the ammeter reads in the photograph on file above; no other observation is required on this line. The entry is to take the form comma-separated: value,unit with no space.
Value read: 190,A
